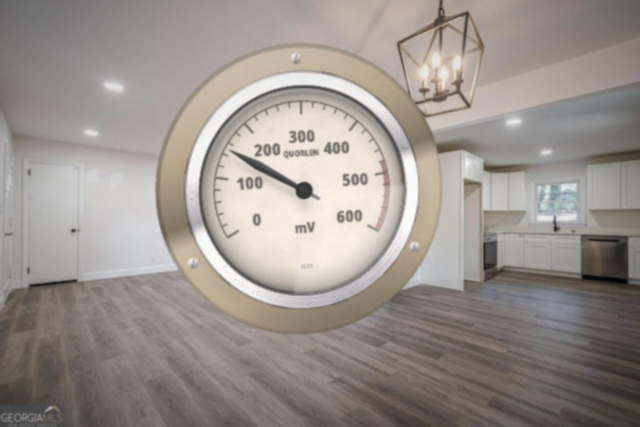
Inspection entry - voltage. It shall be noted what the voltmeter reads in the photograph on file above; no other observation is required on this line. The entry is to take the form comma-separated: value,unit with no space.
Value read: 150,mV
